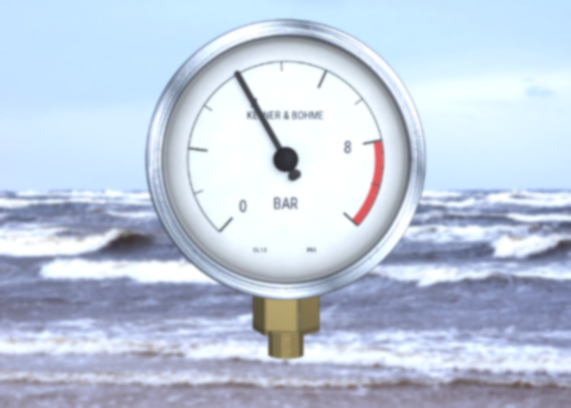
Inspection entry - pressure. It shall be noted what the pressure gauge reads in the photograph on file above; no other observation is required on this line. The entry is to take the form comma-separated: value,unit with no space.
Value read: 4,bar
